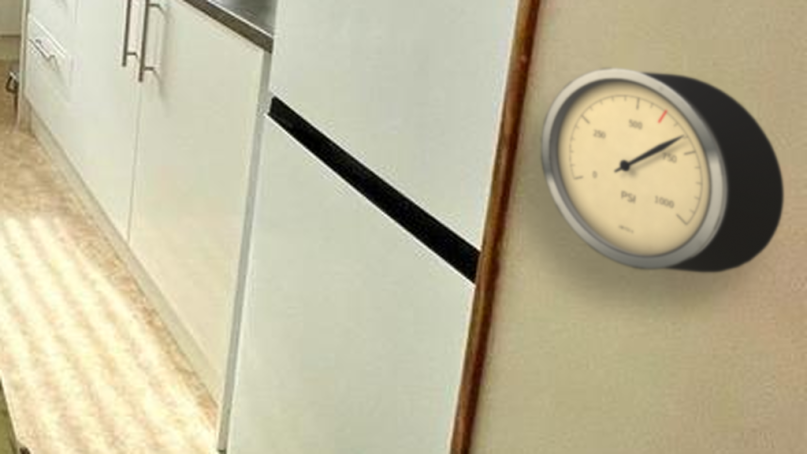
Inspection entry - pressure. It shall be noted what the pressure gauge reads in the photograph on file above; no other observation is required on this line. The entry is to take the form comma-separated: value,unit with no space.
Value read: 700,psi
